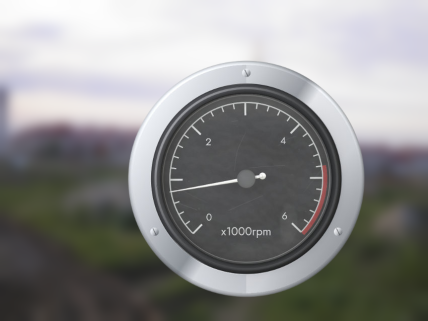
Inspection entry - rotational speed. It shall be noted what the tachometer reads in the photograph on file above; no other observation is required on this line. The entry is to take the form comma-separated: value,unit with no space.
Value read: 800,rpm
